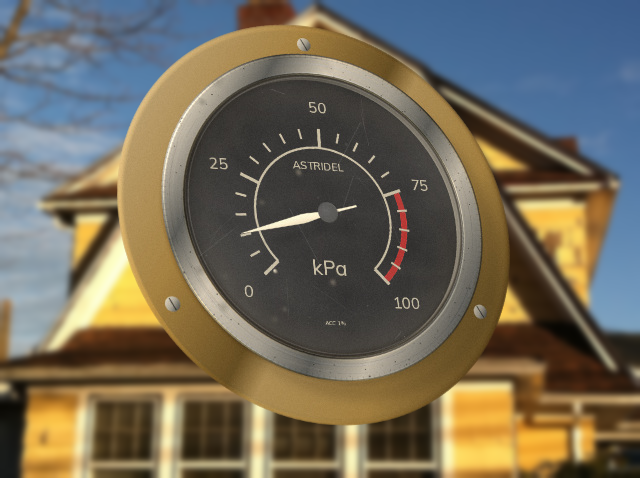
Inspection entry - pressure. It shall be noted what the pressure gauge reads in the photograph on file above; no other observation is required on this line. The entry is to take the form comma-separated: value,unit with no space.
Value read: 10,kPa
